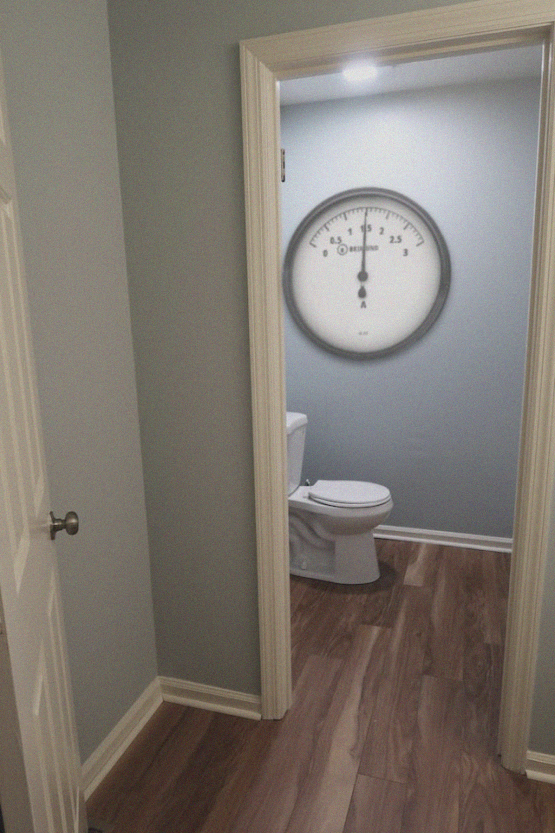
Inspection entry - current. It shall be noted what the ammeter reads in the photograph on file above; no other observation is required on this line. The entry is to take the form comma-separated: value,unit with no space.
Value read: 1.5,A
